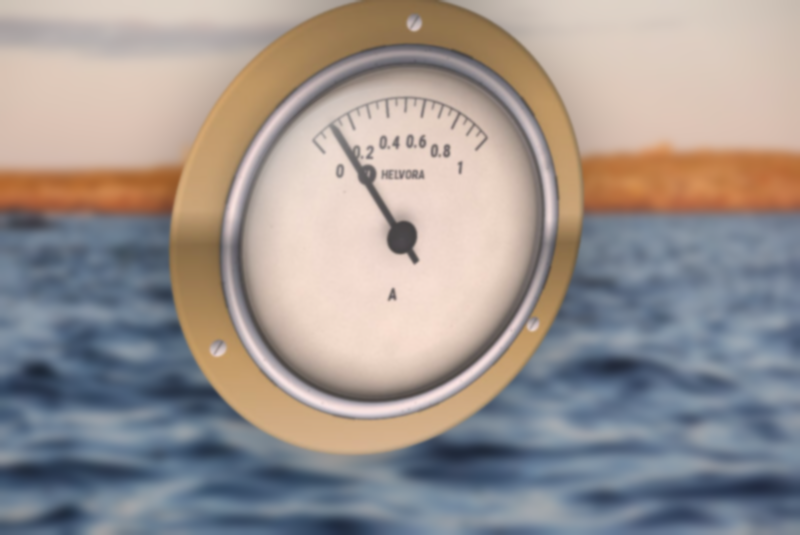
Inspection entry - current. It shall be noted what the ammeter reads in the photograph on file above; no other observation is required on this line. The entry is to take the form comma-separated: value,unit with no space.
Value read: 0.1,A
